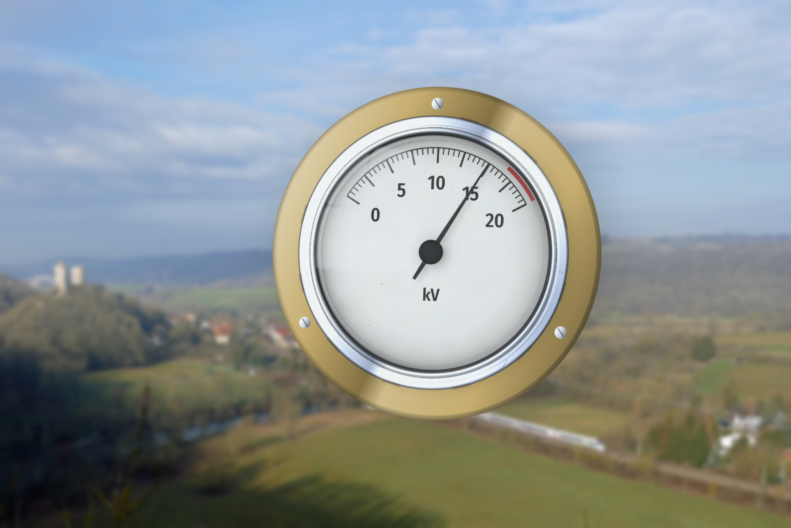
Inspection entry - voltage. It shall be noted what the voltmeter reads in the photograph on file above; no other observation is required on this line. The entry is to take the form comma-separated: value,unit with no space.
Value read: 15,kV
